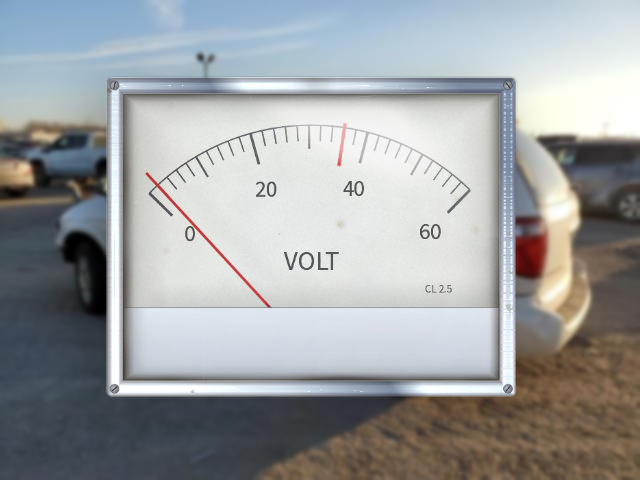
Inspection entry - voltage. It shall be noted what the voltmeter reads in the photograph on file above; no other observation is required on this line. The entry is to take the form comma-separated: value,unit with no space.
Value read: 2,V
